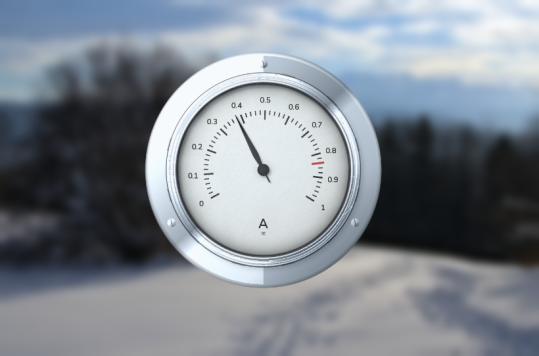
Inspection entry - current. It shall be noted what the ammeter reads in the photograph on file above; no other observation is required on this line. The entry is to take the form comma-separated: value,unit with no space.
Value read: 0.38,A
